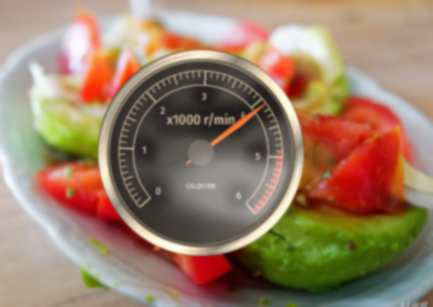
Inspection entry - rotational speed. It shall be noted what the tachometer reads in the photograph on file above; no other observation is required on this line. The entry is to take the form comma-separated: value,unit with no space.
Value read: 4100,rpm
